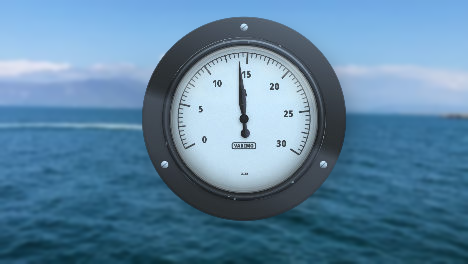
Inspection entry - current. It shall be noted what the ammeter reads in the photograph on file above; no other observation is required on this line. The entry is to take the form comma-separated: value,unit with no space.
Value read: 14,A
